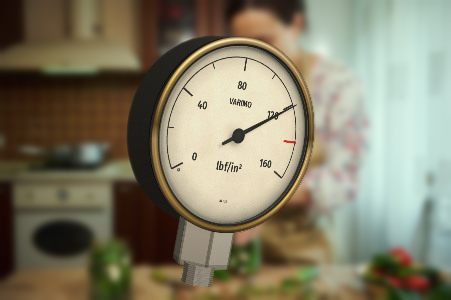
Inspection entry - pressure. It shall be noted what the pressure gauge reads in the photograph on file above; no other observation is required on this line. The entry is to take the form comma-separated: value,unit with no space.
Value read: 120,psi
